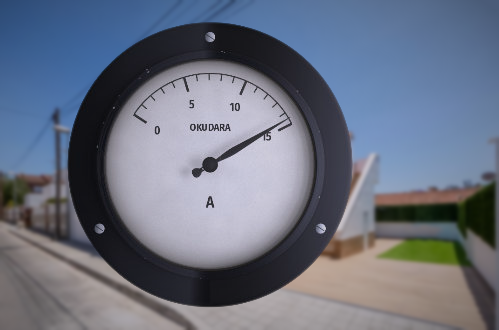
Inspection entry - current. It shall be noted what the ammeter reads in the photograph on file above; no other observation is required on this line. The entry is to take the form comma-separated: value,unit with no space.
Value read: 14.5,A
